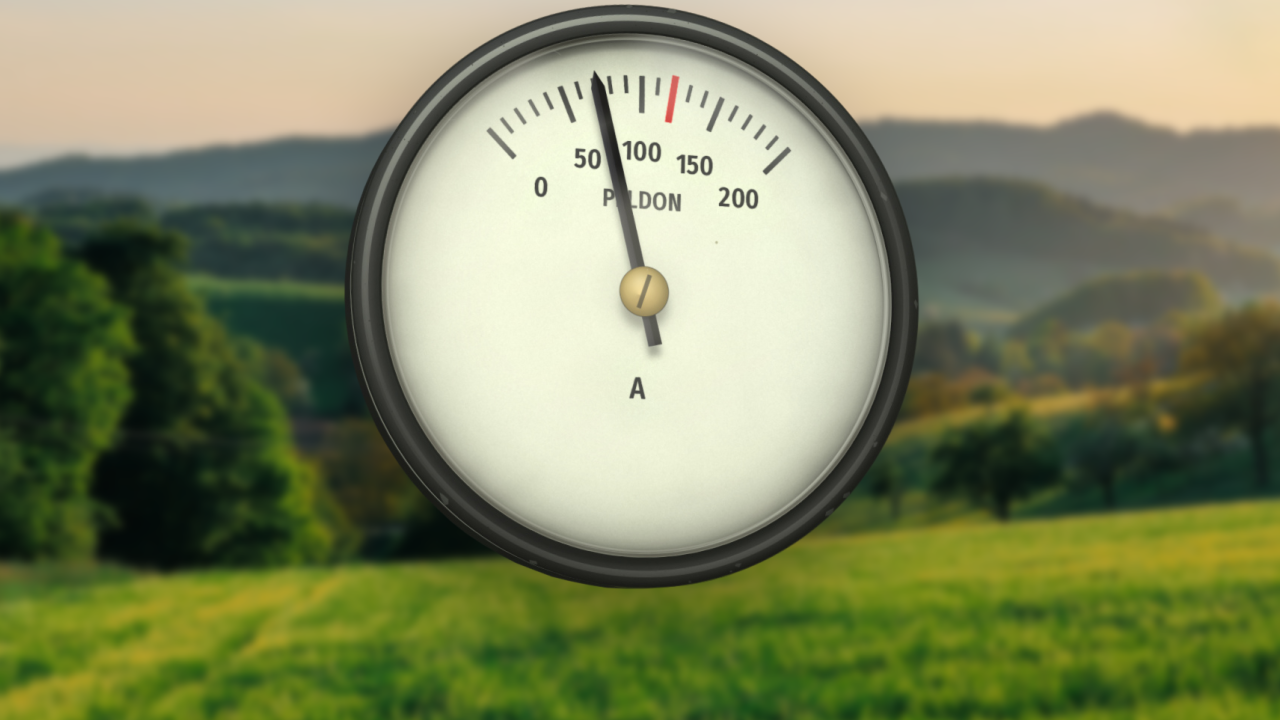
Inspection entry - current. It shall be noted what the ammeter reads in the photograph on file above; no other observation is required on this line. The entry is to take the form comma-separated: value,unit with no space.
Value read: 70,A
